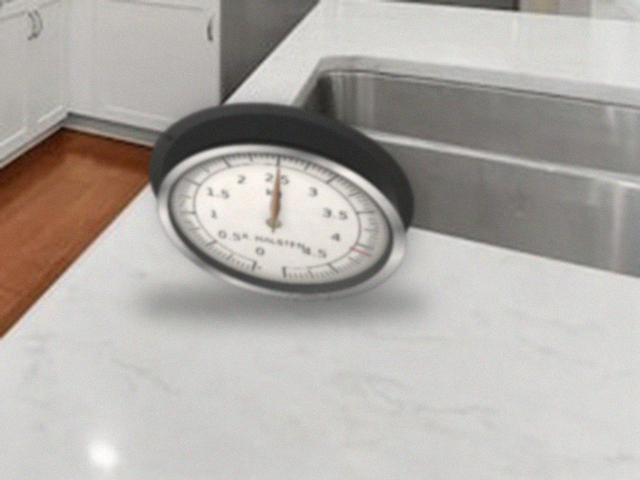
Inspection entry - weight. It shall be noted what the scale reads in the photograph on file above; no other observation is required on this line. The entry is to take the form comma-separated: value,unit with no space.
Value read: 2.5,kg
